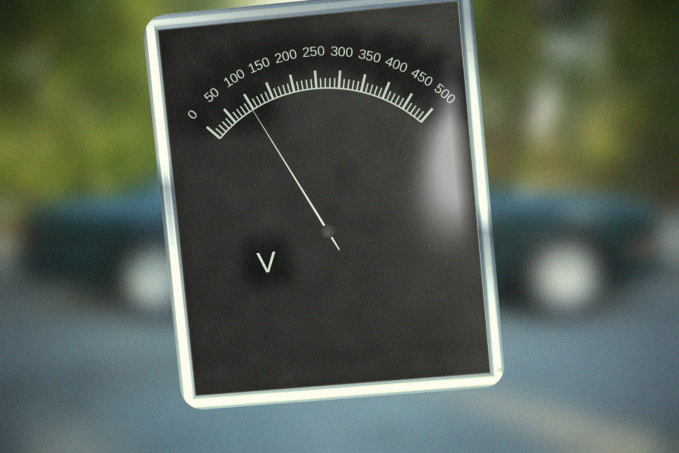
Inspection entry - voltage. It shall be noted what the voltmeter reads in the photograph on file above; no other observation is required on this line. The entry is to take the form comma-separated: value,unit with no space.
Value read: 100,V
